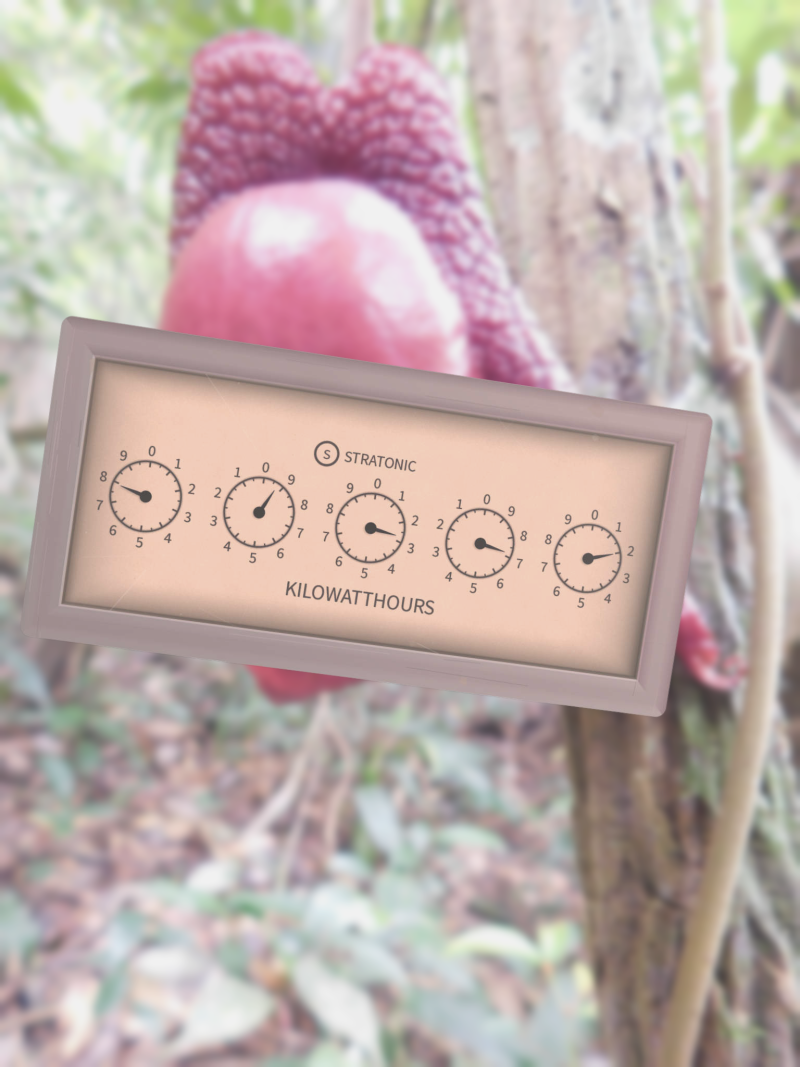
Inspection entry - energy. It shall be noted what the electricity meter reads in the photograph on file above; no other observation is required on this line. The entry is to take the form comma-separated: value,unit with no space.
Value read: 79272,kWh
